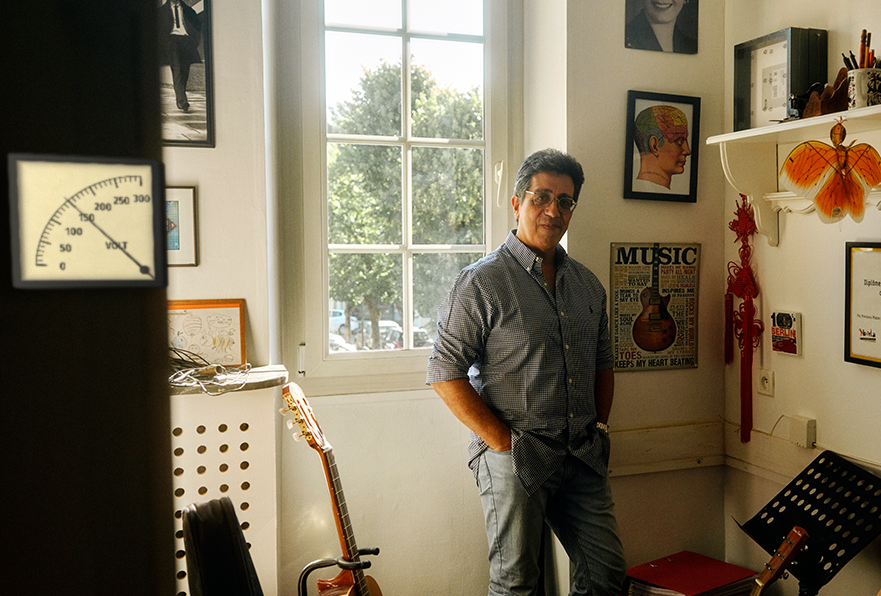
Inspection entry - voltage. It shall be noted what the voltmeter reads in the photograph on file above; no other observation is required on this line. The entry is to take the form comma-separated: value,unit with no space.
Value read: 150,V
